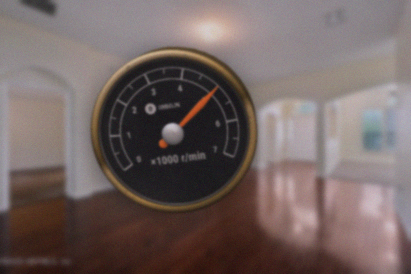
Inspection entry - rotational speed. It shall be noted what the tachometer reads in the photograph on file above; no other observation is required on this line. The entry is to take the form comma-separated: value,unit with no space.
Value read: 5000,rpm
